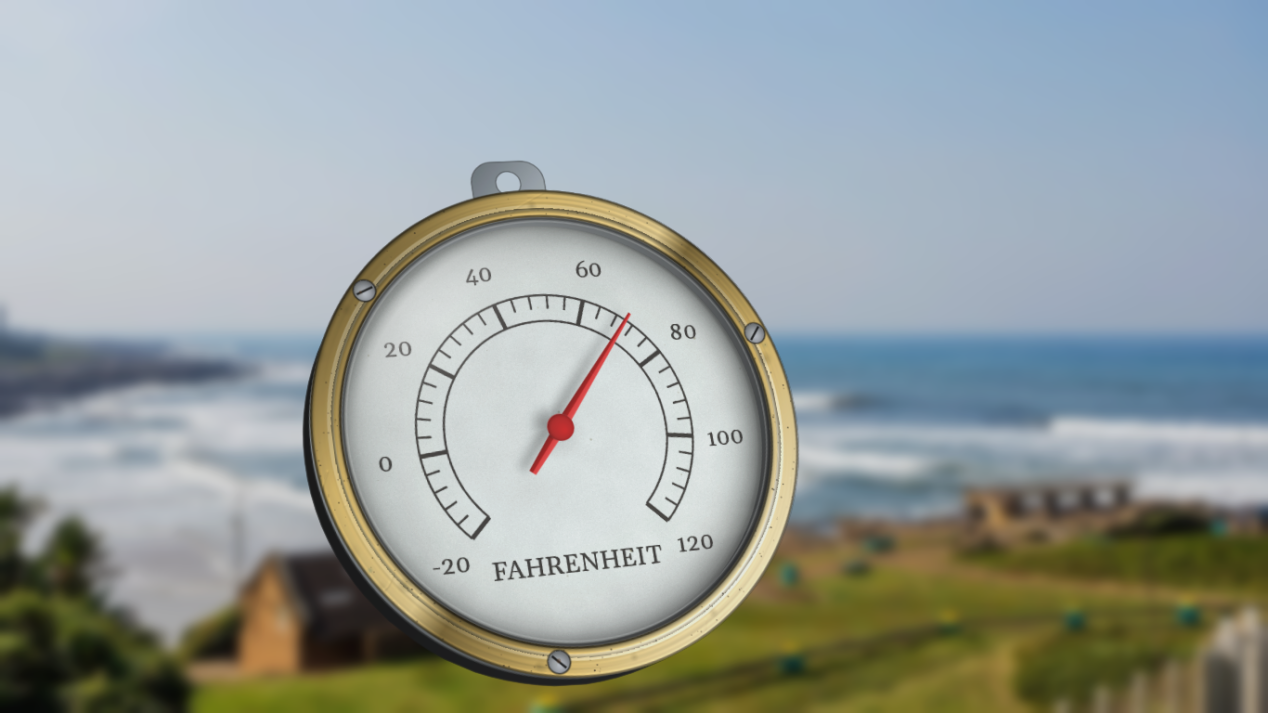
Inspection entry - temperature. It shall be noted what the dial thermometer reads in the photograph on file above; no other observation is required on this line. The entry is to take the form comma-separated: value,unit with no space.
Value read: 70,°F
